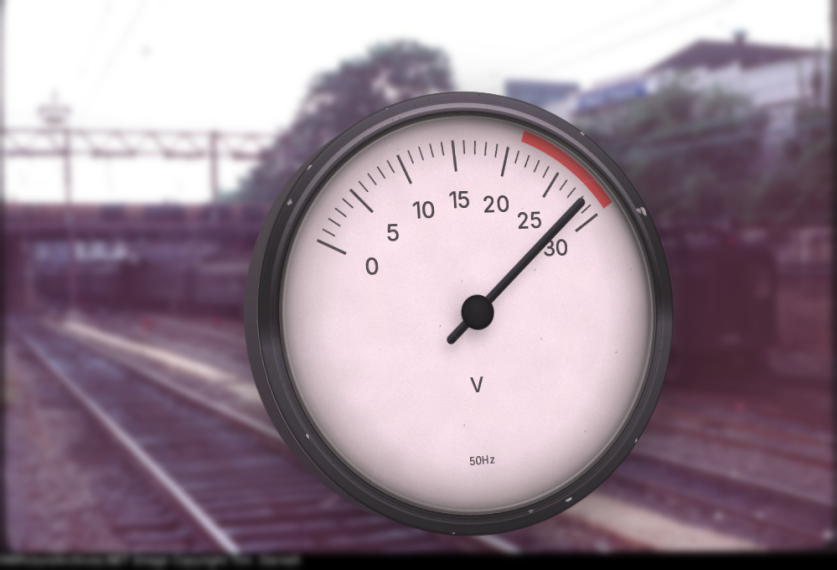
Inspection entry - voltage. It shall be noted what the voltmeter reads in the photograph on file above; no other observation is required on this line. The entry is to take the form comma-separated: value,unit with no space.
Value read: 28,V
